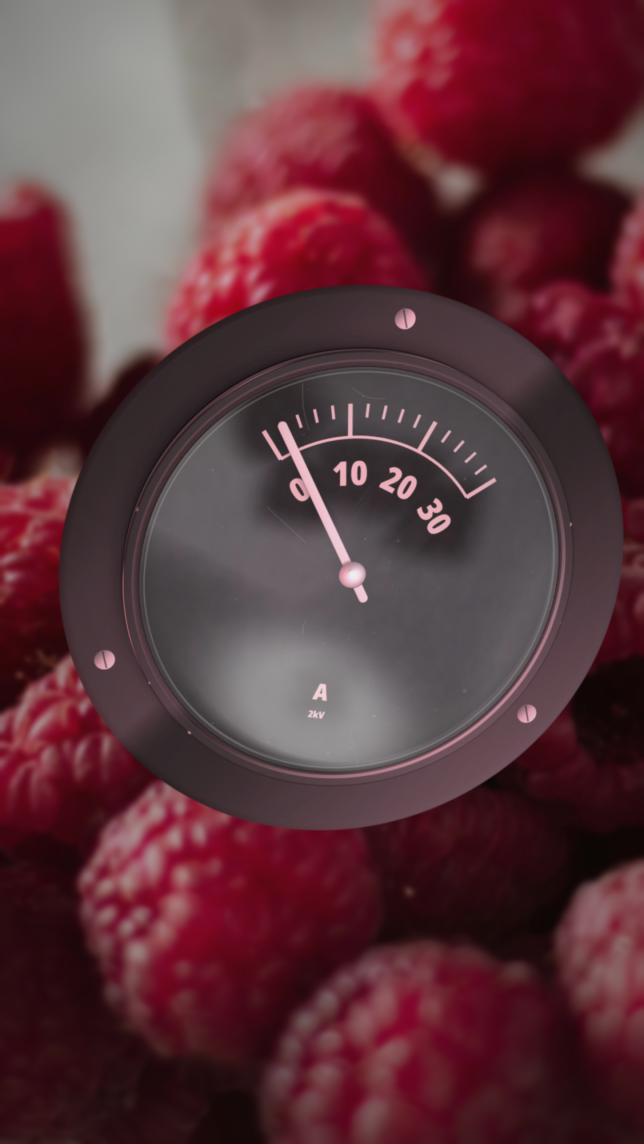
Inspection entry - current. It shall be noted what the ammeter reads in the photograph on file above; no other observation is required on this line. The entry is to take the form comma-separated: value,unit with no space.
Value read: 2,A
